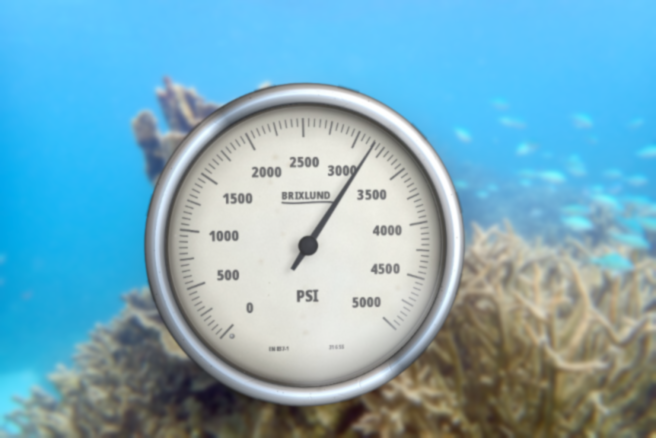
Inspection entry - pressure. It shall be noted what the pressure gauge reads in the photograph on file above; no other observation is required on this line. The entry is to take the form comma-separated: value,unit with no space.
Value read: 3150,psi
